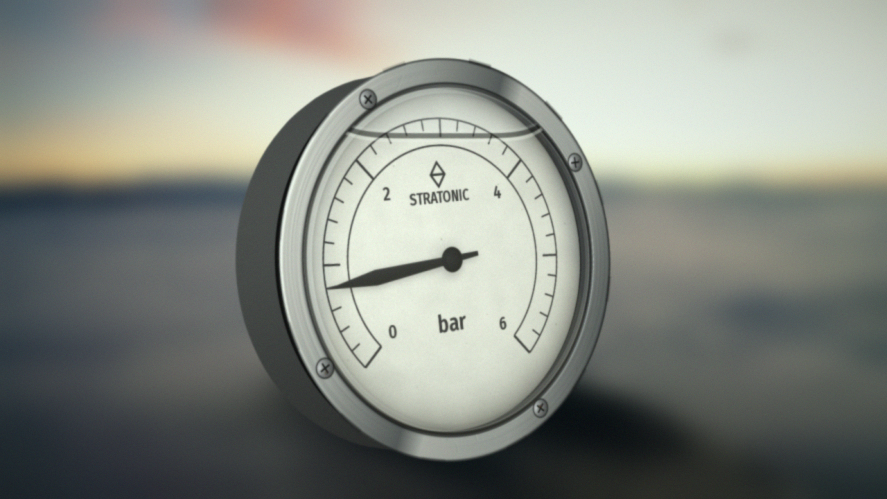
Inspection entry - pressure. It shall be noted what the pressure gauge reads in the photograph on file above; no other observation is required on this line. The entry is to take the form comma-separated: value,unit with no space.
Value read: 0.8,bar
